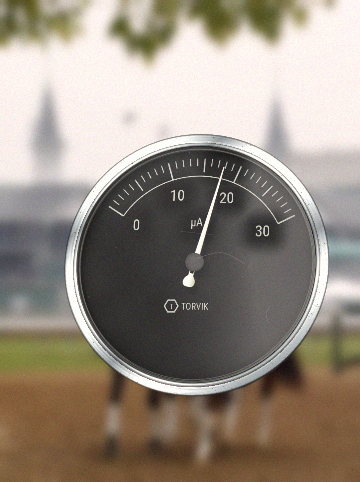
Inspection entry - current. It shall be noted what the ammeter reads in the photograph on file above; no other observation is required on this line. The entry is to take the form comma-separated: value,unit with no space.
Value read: 18,µA
